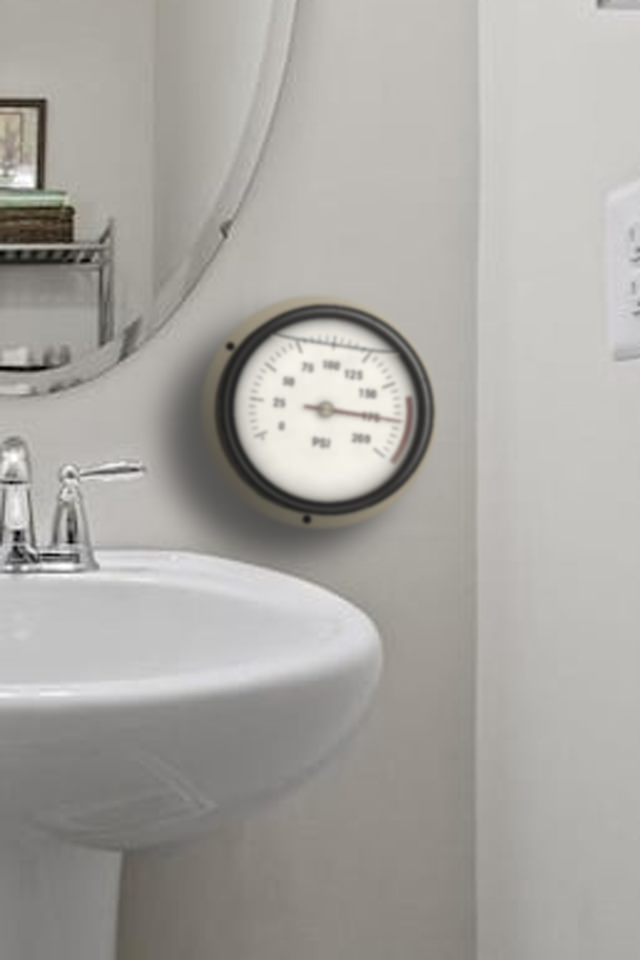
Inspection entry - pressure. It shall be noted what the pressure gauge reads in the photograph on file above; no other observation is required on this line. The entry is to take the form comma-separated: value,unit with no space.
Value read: 175,psi
